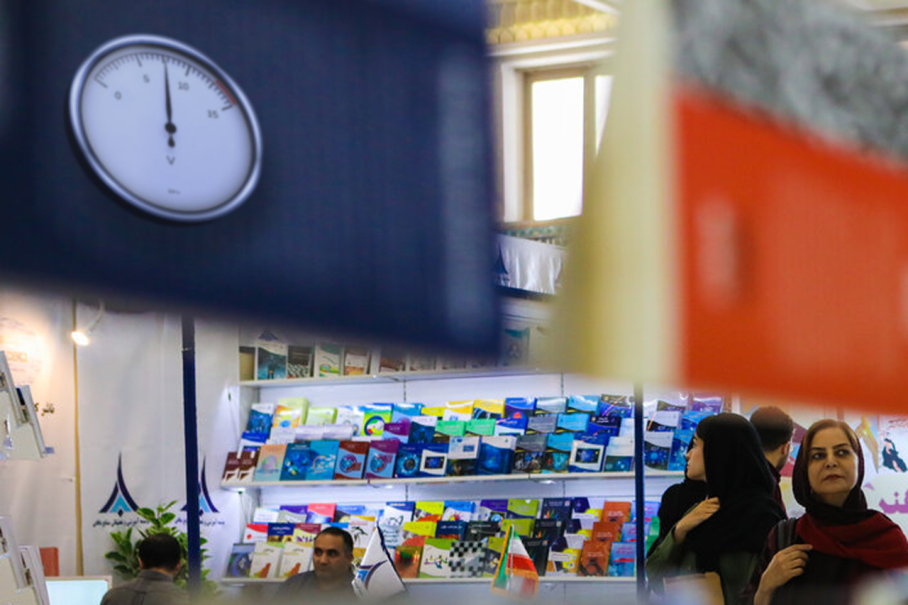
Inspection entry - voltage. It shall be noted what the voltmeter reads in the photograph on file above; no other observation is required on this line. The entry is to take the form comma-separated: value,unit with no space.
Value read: 7.5,V
